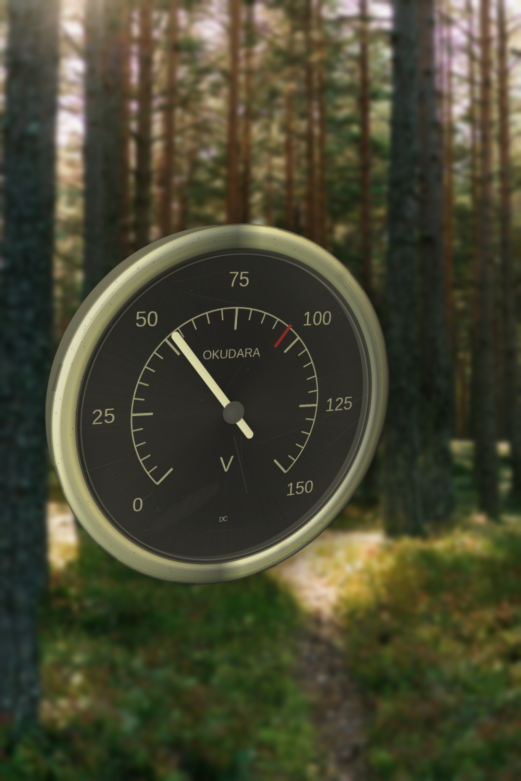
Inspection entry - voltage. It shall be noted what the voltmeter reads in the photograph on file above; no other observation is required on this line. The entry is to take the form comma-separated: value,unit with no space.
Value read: 52.5,V
